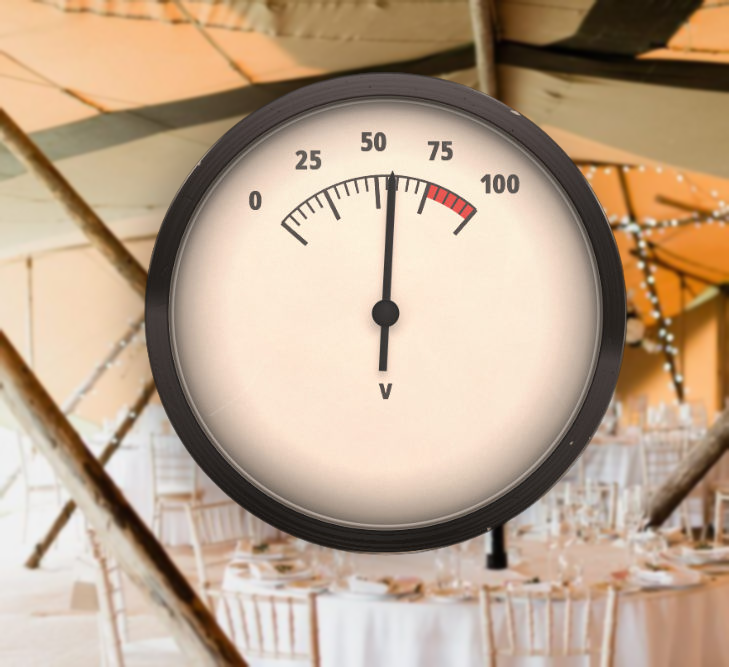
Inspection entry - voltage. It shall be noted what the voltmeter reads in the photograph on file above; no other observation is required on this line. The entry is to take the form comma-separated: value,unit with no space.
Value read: 57.5,V
